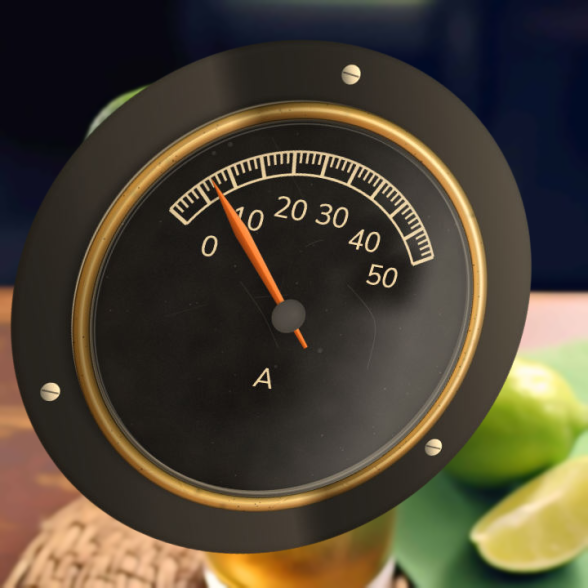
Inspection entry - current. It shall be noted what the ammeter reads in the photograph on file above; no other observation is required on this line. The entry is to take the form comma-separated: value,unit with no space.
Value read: 7,A
